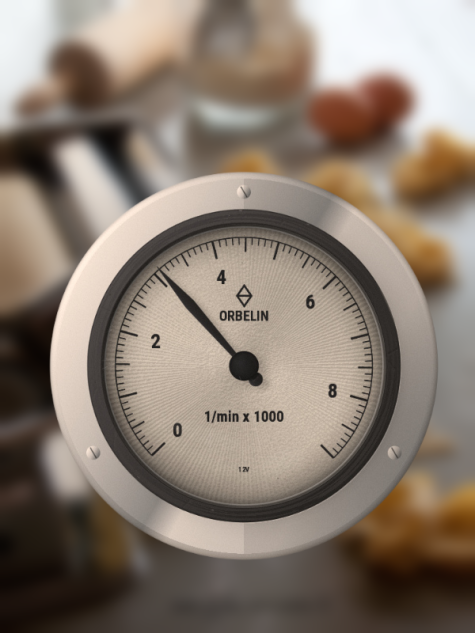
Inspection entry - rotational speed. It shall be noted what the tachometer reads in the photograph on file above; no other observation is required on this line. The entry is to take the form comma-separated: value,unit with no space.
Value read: 3100,rpm
